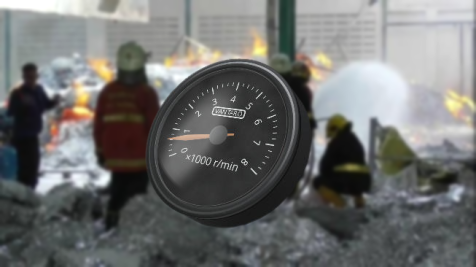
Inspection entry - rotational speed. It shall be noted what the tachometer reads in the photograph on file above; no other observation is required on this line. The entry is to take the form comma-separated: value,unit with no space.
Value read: 600,rpm
